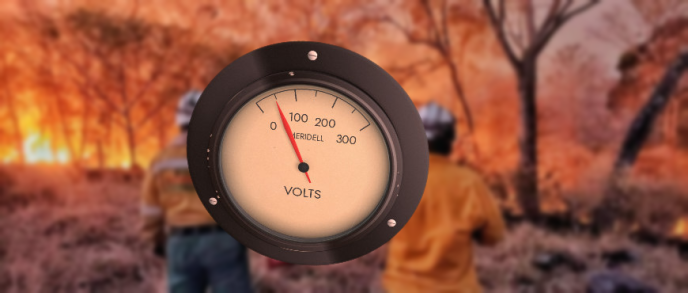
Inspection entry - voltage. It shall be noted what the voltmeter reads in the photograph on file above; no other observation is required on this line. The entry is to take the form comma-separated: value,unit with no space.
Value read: 50,V
